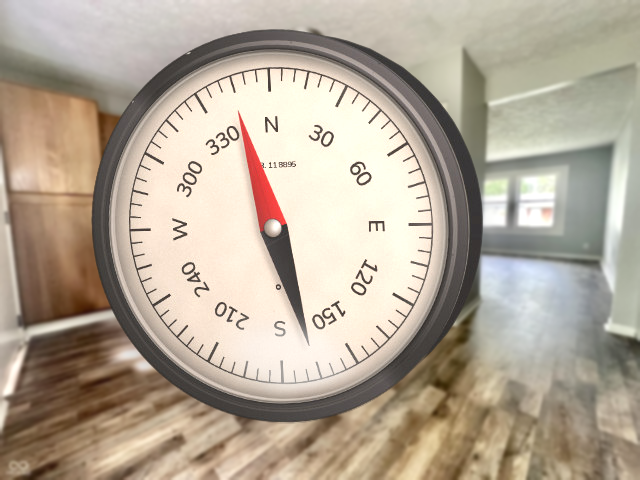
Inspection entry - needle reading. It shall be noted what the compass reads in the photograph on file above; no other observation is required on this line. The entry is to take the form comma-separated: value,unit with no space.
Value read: 345,°
